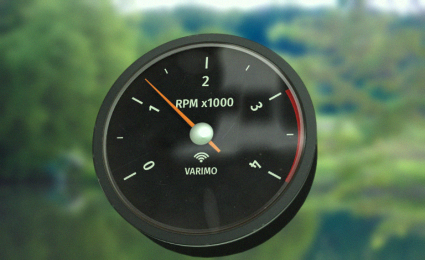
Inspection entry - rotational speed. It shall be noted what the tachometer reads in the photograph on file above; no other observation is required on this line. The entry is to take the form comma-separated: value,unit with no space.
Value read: 1250,rpm
